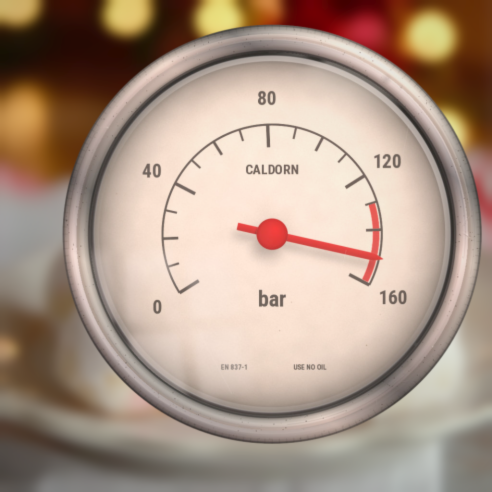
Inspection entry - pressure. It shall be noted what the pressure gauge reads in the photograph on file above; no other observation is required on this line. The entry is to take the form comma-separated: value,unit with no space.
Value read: 150,bar
